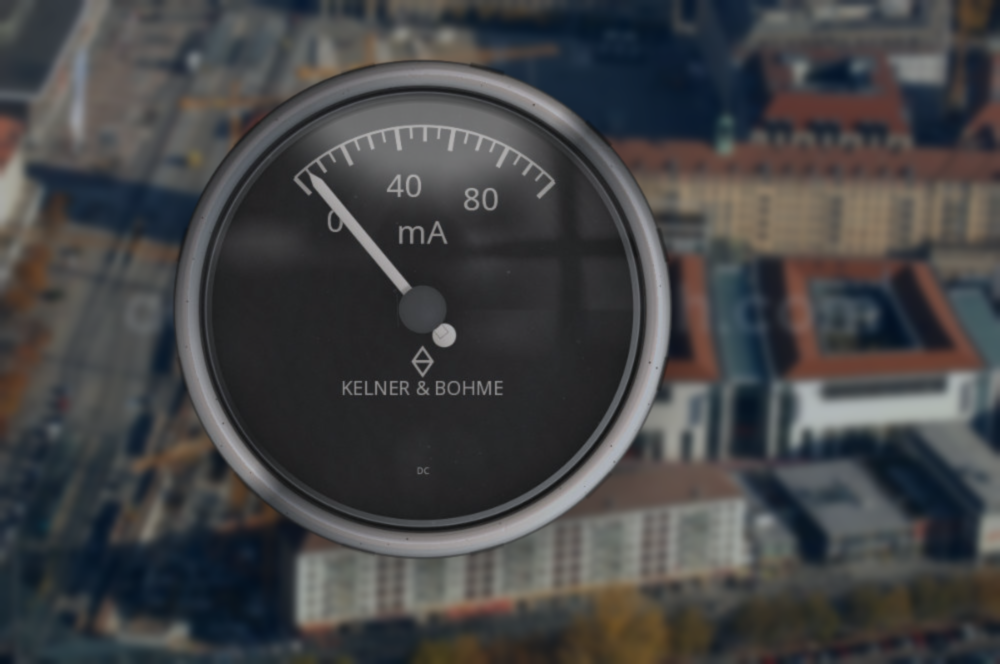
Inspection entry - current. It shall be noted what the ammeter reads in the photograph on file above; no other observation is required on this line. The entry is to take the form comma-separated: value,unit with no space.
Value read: 5,mA
